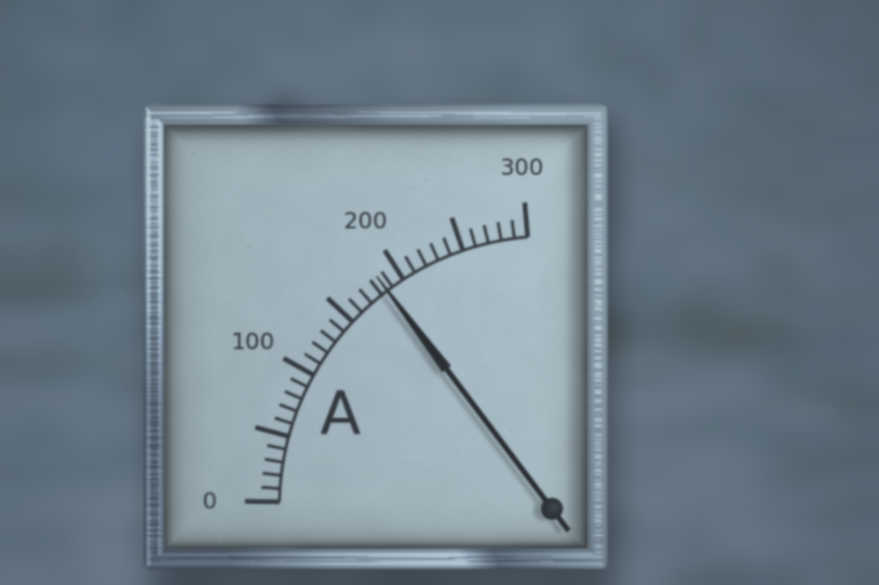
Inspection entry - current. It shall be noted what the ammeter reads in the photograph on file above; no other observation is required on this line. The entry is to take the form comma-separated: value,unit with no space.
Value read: 185,A
